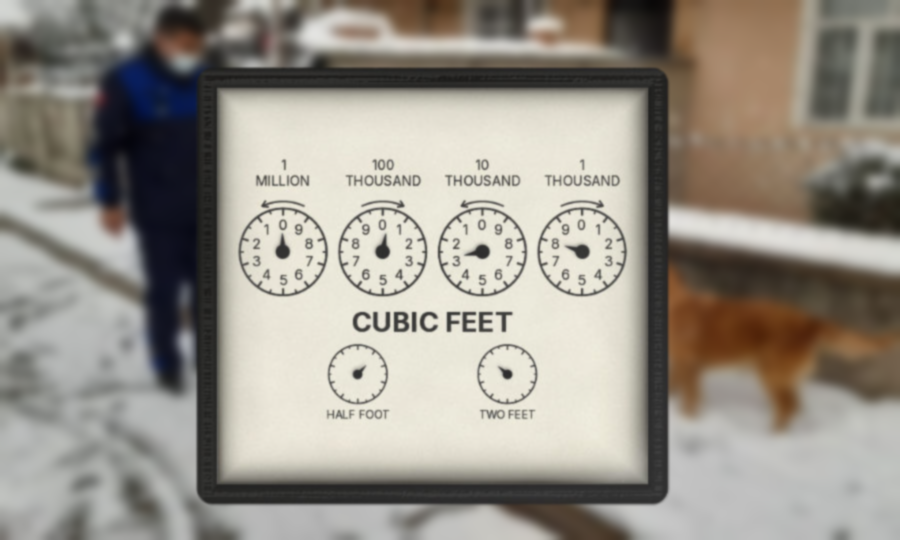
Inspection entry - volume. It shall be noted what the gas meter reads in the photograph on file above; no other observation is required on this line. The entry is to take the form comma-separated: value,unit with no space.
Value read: 2800,ft³
